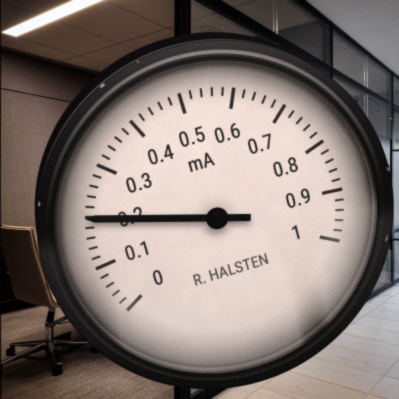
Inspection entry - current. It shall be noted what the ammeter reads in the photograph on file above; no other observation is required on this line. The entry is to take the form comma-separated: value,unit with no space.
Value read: 0.2,mA
